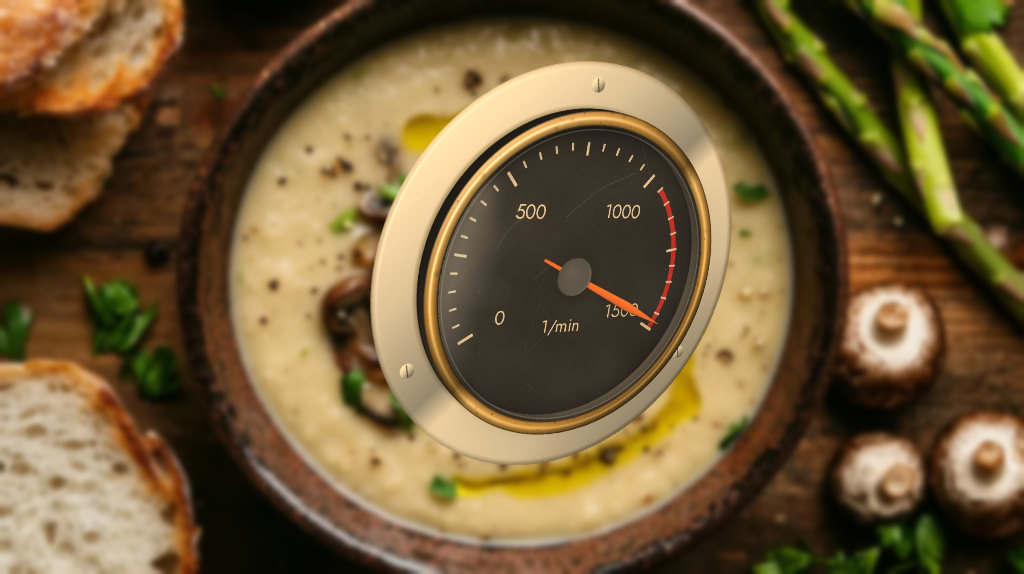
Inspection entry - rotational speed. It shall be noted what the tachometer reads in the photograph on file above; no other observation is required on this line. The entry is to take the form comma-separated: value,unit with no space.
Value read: 1475,rpm
